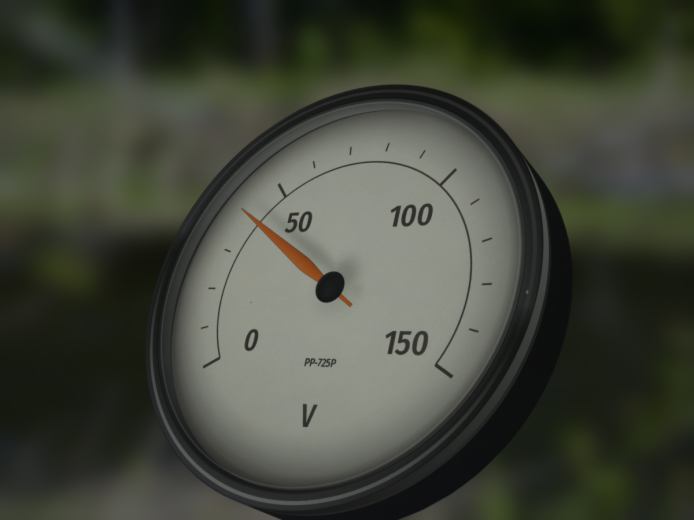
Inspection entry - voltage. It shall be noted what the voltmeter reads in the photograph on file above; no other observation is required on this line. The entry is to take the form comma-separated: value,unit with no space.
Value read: 40,V
